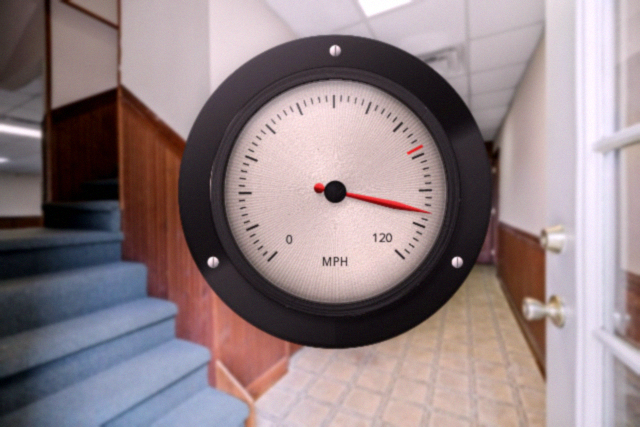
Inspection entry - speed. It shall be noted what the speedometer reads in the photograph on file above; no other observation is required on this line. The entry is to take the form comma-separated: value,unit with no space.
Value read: 106,mph
